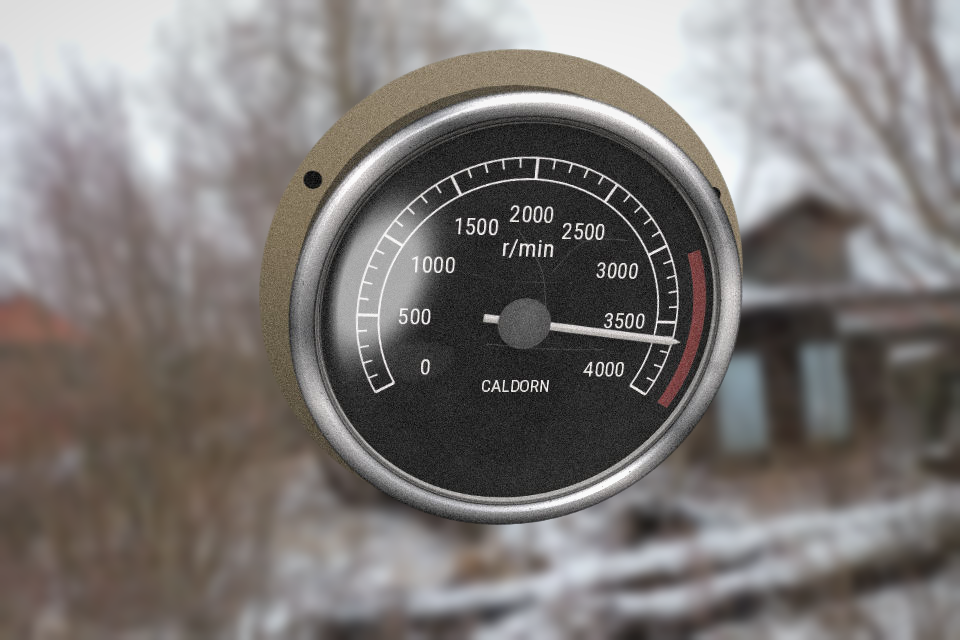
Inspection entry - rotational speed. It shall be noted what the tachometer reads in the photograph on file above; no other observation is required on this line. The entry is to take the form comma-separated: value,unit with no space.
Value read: 3600,rpm
